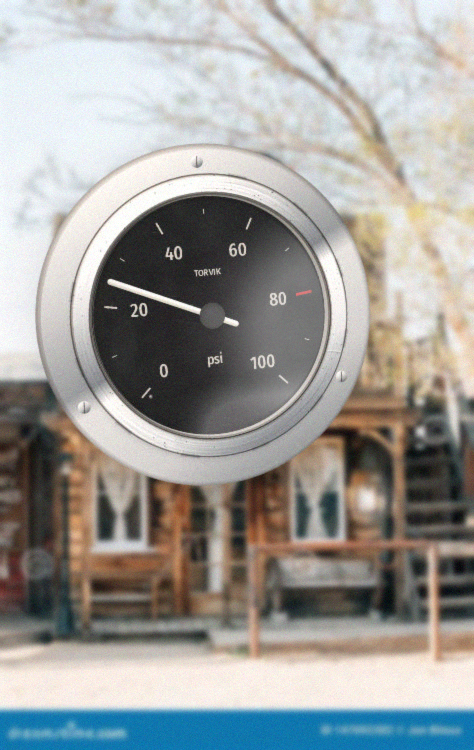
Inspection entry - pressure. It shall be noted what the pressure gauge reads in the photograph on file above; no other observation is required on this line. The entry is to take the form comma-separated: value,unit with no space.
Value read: 25,psi
